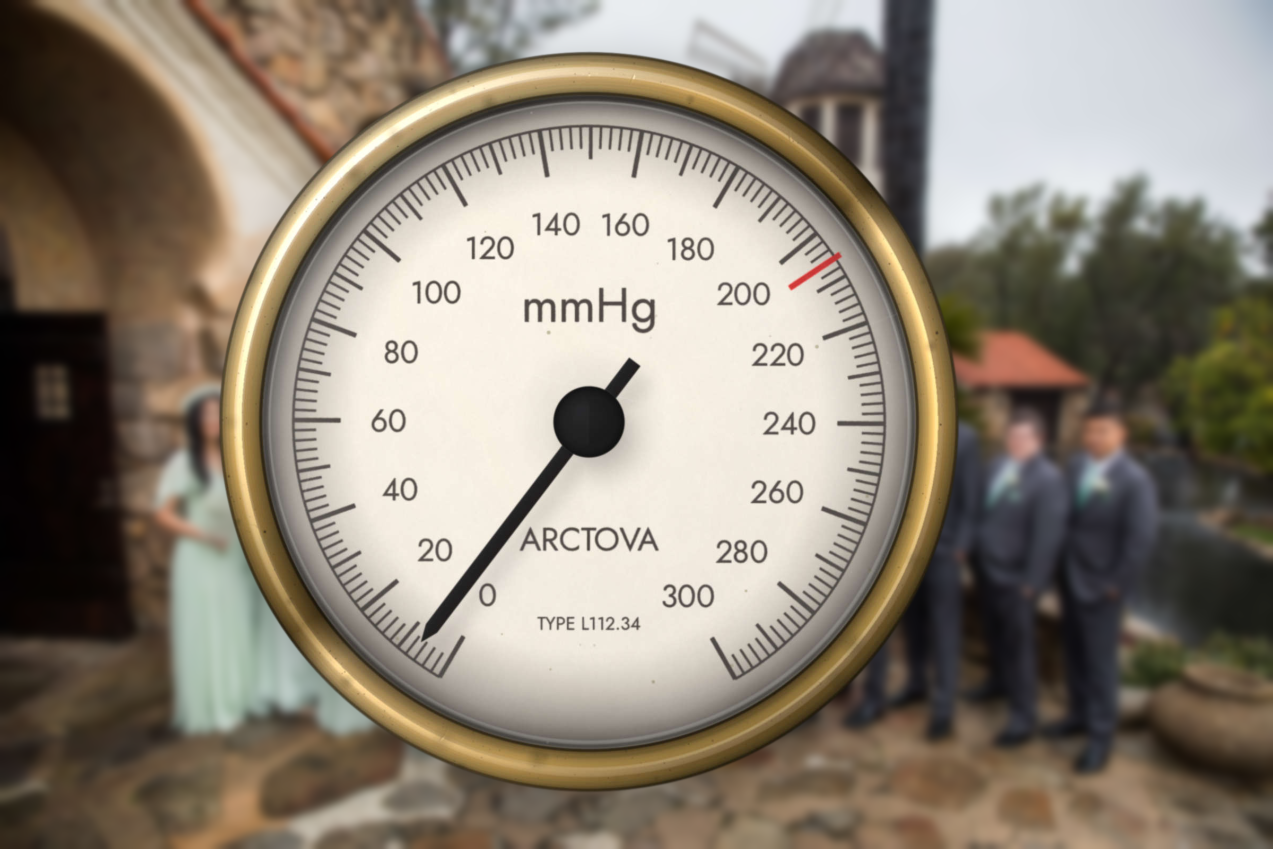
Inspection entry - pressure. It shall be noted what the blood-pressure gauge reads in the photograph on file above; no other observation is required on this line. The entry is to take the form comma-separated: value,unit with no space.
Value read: 7,mmHg
